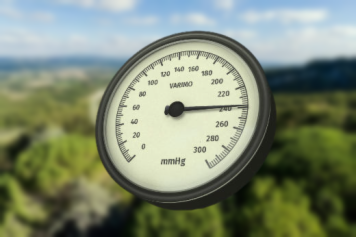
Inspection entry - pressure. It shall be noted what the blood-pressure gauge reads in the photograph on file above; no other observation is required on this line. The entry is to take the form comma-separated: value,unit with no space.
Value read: 240,mmHg
